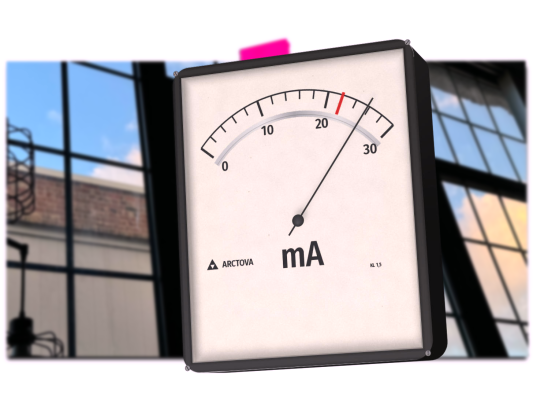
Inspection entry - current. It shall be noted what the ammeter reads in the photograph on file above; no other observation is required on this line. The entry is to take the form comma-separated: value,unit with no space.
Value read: 26,mA
